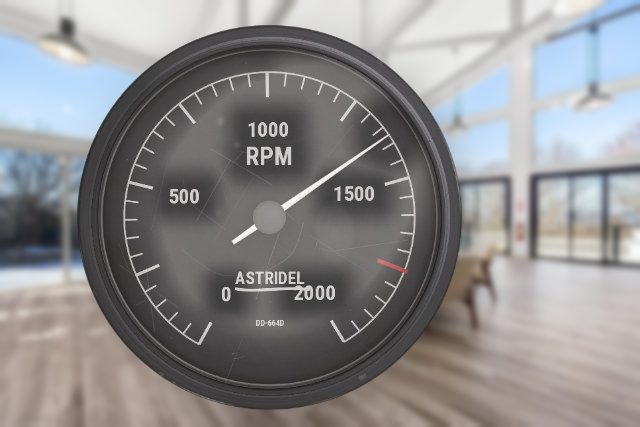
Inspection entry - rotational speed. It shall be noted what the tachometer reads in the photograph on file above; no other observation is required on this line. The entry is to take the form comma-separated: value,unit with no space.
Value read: 1375,rpm
